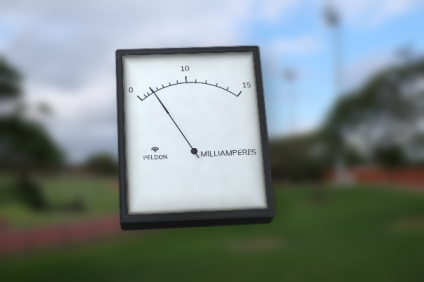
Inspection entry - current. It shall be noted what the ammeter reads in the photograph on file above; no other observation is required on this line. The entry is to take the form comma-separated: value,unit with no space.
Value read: 5,mA
